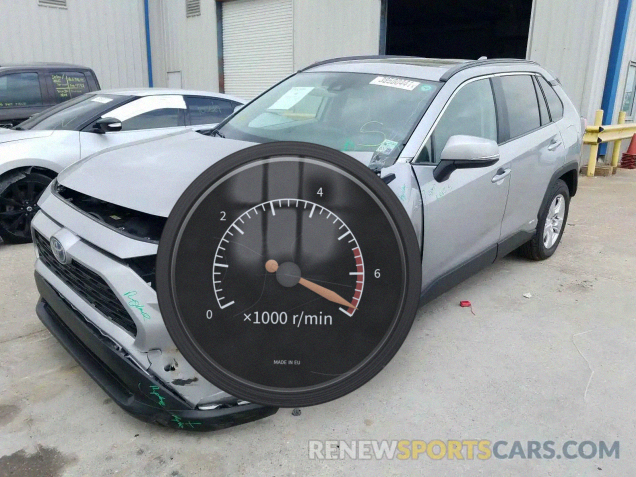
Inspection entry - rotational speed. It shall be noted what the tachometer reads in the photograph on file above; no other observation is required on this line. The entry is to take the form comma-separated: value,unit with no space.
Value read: 6800,rpm
